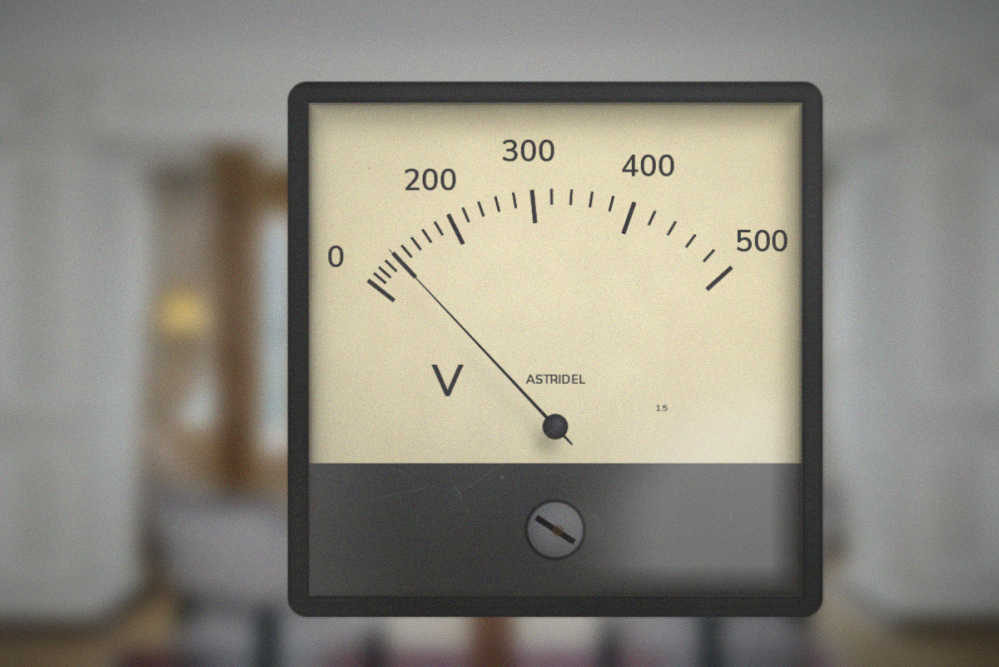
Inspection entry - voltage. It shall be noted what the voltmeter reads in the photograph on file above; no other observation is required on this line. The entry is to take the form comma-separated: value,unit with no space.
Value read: 100,V
